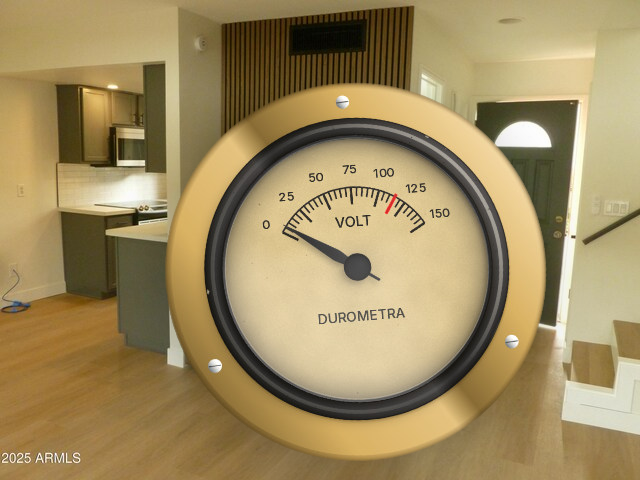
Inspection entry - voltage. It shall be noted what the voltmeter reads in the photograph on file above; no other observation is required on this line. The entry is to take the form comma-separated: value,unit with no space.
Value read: 5,V
